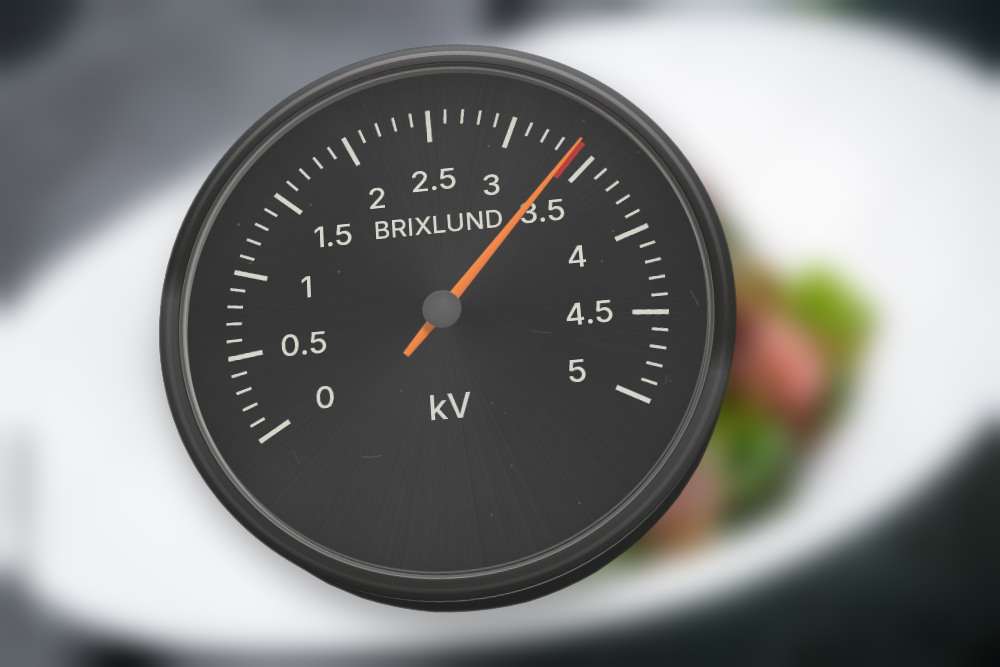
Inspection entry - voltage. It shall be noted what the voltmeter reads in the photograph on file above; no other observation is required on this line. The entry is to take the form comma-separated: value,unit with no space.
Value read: 3.4,kV
